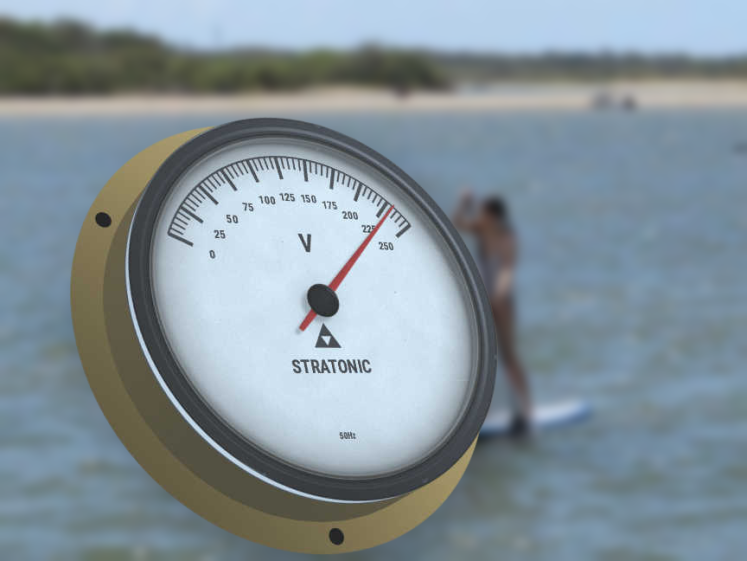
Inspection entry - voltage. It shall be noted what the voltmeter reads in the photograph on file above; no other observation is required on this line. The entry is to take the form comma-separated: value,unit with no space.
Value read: 230,V
